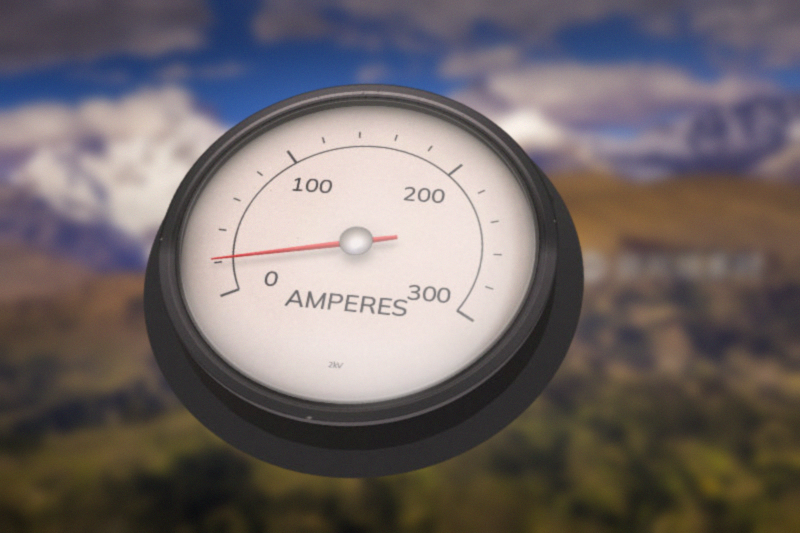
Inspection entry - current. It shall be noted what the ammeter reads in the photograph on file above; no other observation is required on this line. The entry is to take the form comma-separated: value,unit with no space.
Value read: 20,A
